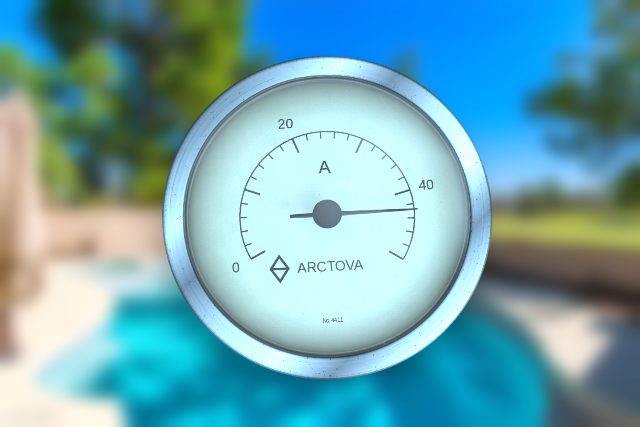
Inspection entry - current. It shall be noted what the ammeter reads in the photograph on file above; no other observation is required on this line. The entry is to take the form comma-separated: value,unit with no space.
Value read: 43,A
